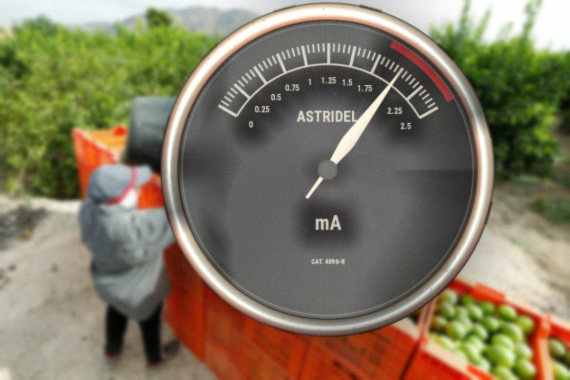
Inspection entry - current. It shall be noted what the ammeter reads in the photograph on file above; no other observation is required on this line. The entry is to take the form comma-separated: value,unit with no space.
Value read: 2,mA
